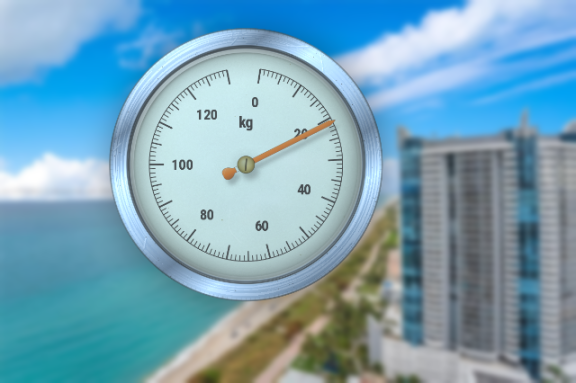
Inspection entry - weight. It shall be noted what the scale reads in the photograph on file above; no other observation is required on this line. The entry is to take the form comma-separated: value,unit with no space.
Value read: 21,kg
